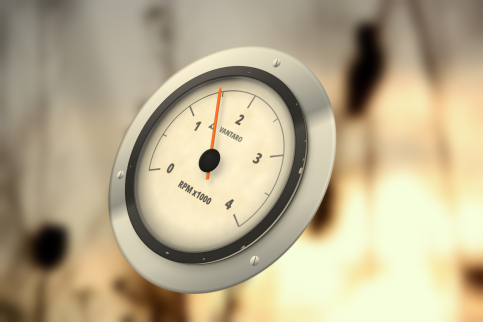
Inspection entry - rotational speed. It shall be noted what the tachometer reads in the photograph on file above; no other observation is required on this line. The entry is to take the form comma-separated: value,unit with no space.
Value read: 1500,rpm
